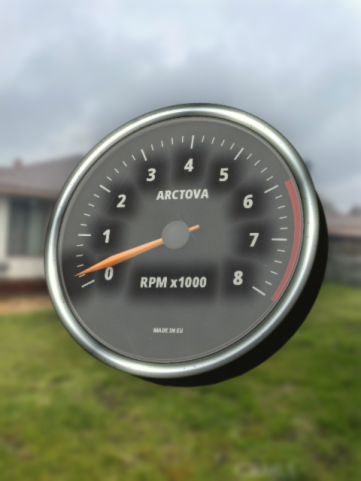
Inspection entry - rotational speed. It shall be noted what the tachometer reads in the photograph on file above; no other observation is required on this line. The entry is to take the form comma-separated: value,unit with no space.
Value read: 200,rpm
